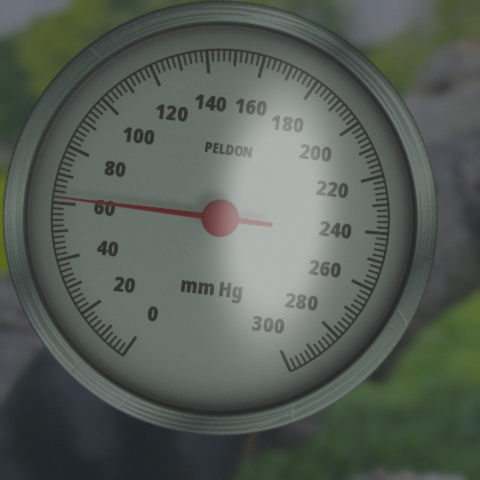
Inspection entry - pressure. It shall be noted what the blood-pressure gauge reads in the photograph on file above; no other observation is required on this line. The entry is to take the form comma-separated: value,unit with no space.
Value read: 62,mmHg
